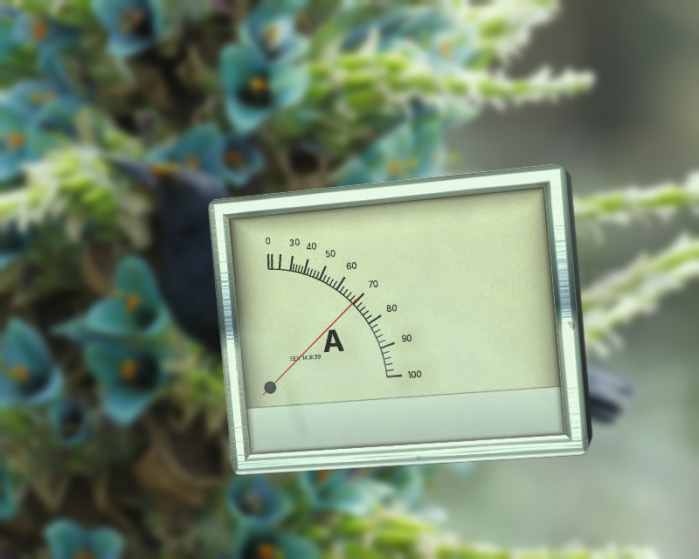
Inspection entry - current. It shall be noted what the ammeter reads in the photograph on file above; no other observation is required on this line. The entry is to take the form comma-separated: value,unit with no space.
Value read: 70,A
